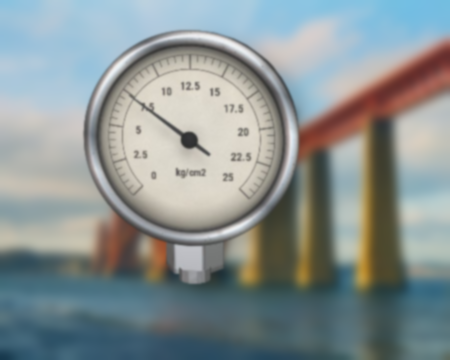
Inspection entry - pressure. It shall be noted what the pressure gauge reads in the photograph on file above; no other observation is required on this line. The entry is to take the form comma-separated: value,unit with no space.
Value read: 7.5,kg/cm²
